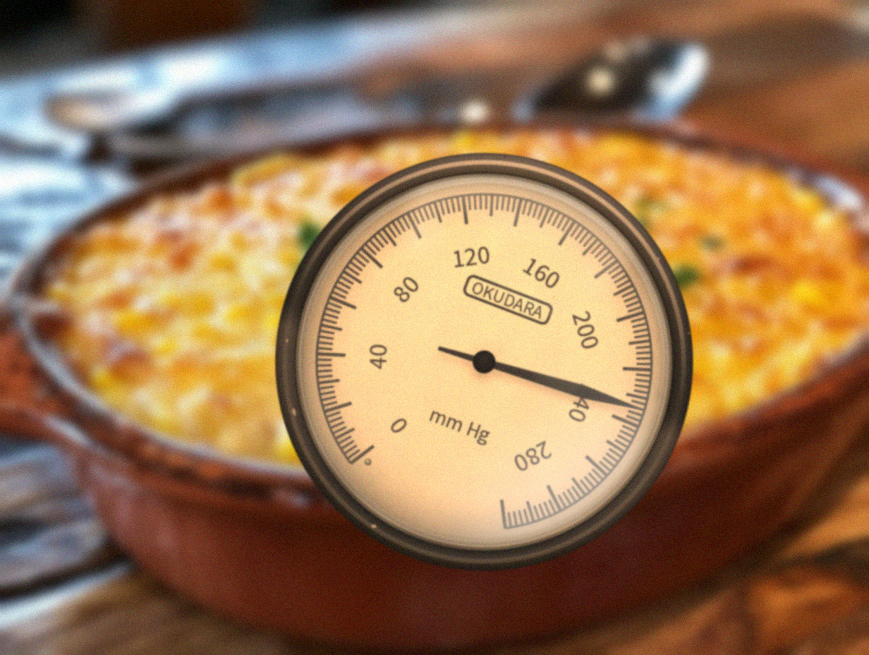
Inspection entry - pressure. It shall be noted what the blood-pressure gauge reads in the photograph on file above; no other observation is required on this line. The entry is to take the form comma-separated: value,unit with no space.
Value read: 234,mmHg
